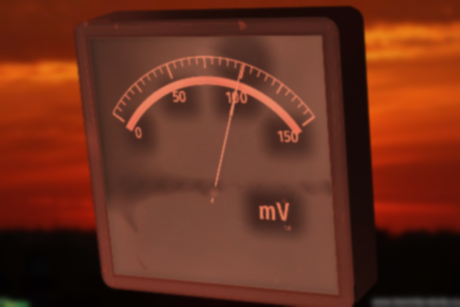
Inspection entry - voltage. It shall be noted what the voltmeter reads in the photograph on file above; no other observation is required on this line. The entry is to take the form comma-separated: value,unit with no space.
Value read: 100,mV
